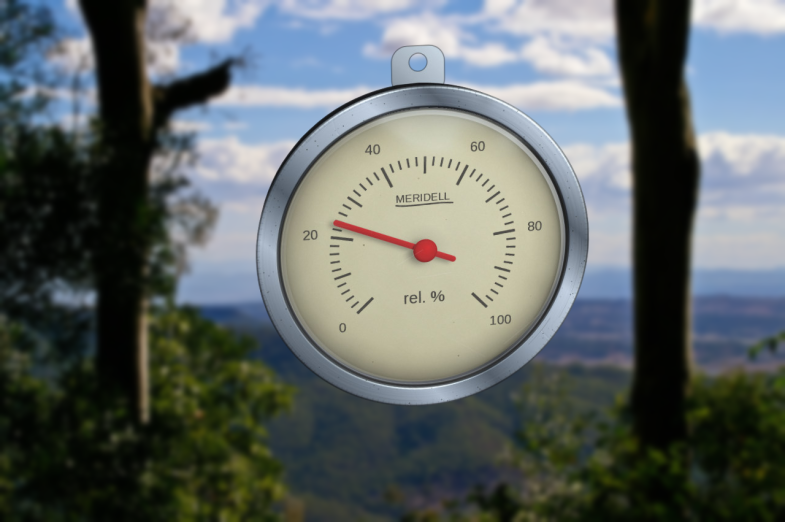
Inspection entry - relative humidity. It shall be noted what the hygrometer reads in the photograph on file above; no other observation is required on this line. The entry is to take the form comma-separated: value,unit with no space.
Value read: 24,%
